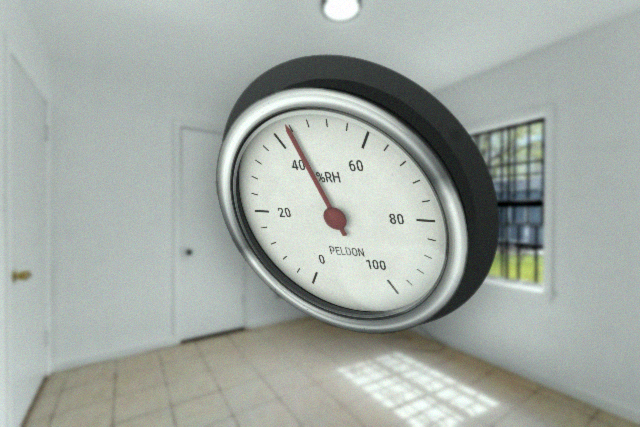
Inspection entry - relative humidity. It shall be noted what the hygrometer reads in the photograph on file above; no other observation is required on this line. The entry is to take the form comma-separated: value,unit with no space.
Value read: 44,%
